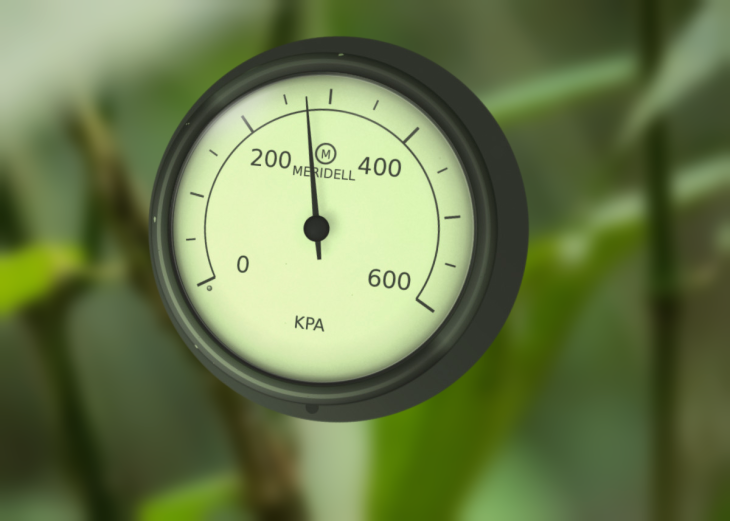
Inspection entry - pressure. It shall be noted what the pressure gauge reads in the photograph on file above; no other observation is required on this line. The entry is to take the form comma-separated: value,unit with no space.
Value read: 275,kPa
